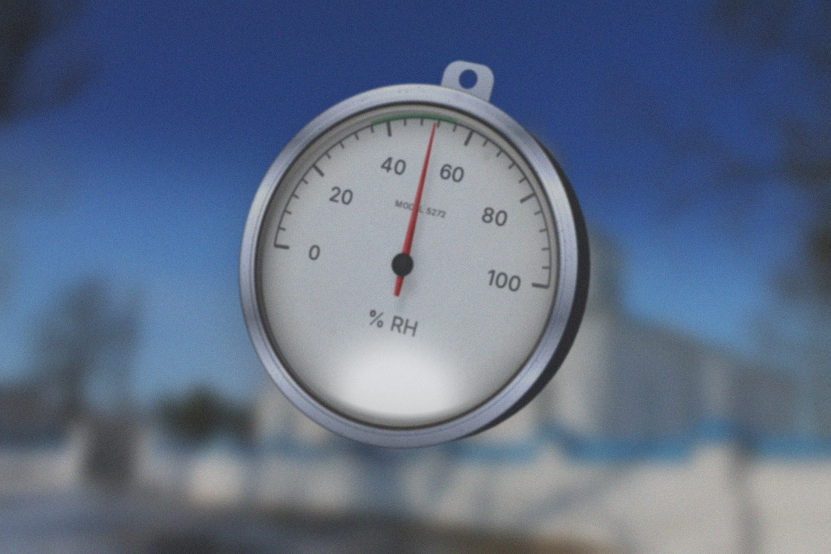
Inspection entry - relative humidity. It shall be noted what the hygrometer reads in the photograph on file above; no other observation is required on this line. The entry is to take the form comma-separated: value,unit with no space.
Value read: 52,%
